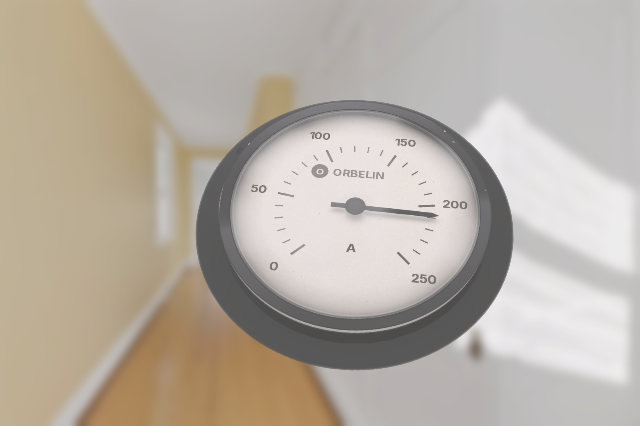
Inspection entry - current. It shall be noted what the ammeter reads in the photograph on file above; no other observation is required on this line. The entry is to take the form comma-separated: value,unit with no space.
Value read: 210,A
